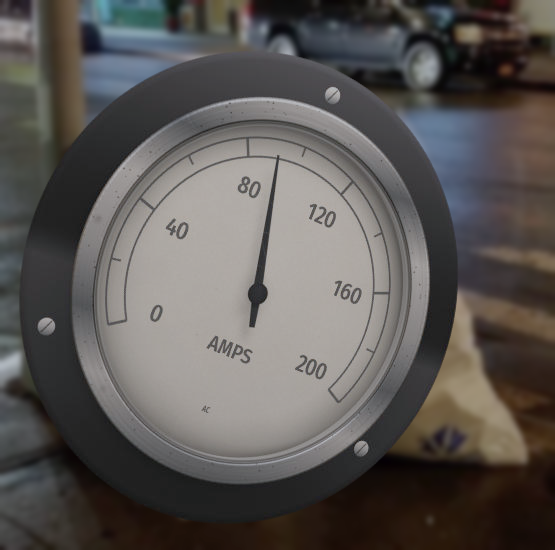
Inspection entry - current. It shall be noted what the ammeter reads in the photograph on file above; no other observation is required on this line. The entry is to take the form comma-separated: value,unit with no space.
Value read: 90,A
